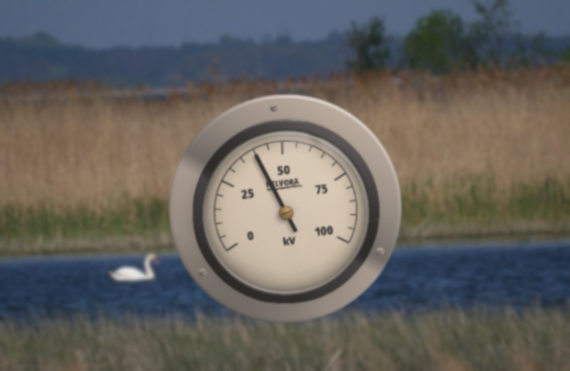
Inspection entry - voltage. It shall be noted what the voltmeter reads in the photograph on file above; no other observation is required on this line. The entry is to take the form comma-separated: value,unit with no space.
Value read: 40,kV
